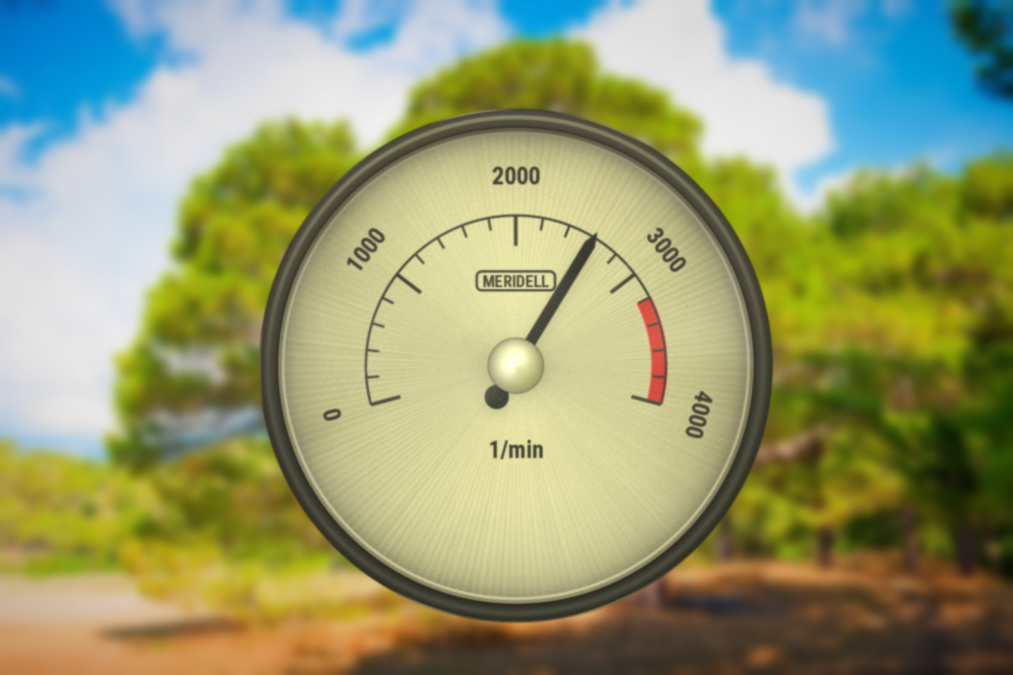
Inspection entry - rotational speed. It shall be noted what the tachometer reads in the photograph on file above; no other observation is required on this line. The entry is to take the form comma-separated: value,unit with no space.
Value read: 2600,rpm
